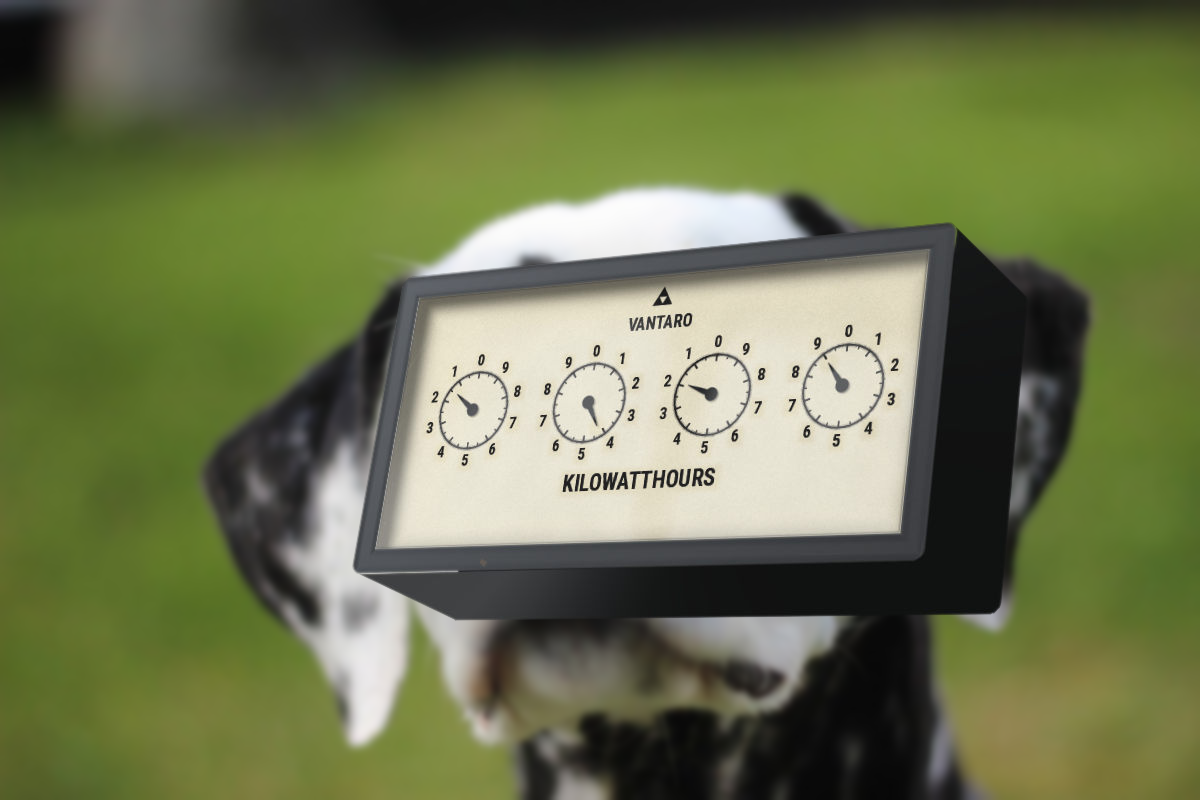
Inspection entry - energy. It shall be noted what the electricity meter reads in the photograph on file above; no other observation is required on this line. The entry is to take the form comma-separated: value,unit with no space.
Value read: 1419,kWh
